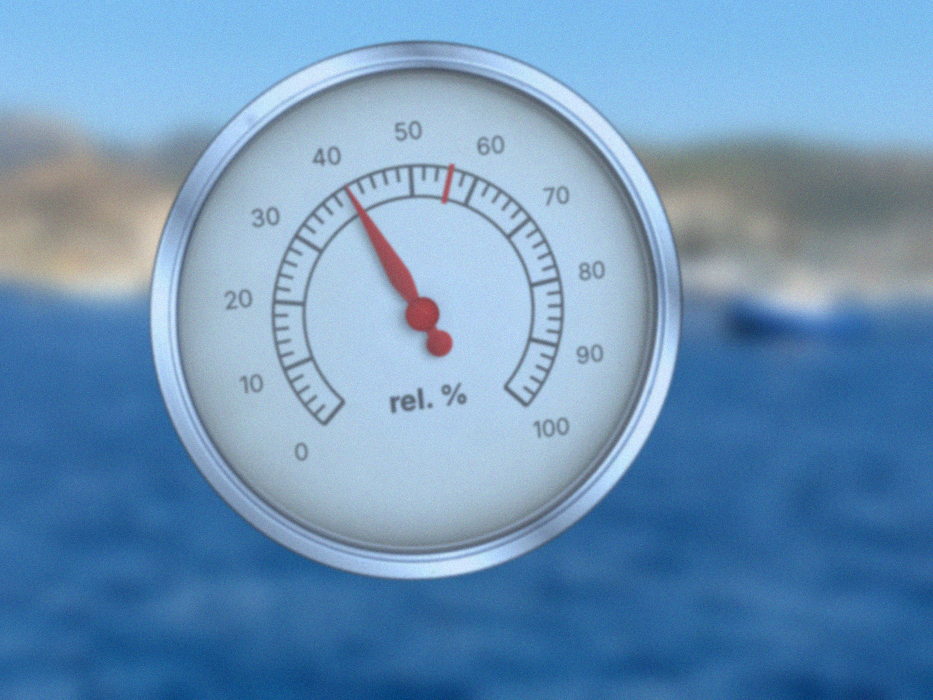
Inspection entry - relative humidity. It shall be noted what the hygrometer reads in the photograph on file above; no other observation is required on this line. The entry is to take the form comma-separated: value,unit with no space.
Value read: 40,%
